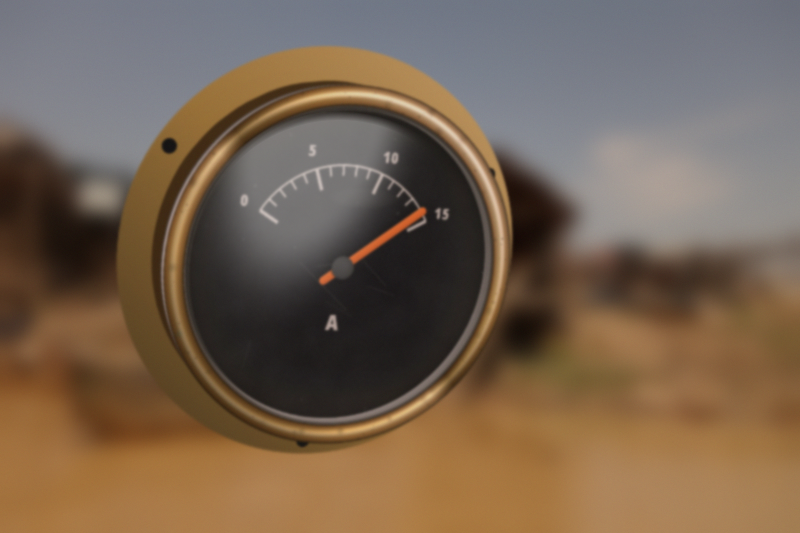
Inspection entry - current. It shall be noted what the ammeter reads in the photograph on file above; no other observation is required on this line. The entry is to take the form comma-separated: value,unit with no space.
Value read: 14,A
